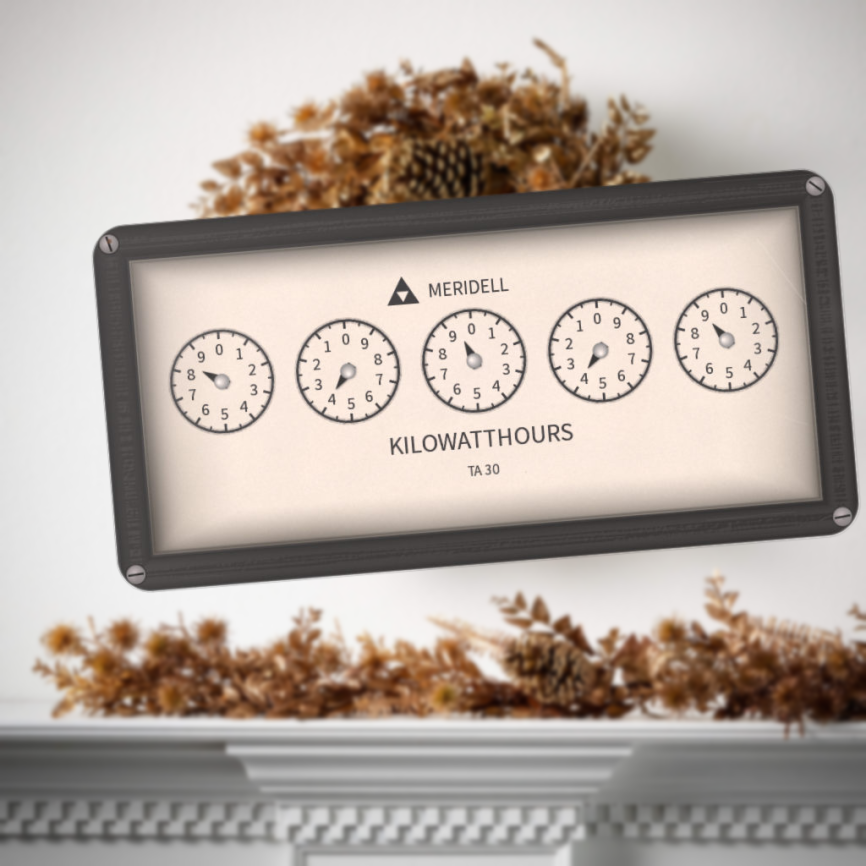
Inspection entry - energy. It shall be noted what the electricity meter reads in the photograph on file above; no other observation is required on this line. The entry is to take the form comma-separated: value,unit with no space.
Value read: 83939,kWh
